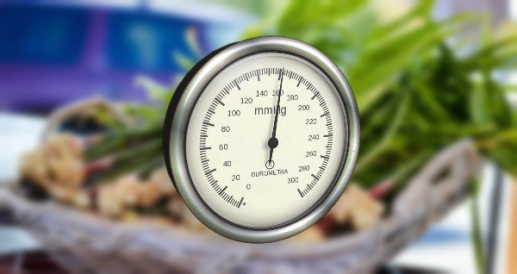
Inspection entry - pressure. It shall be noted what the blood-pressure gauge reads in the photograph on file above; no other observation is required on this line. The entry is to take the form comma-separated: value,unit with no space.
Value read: 160,mmHg
